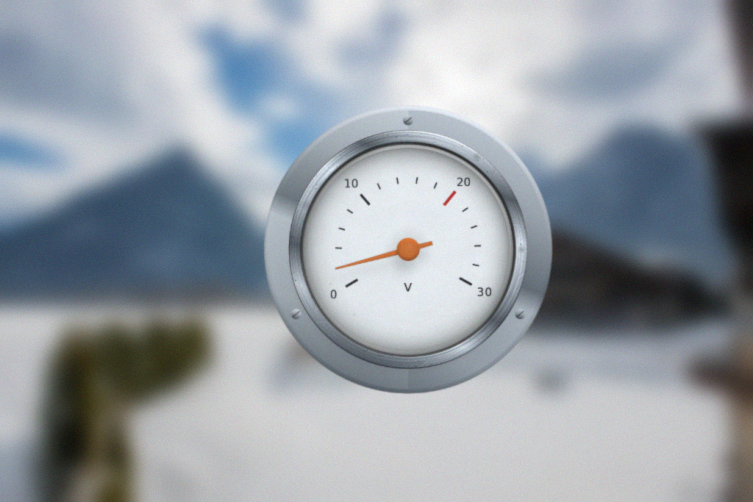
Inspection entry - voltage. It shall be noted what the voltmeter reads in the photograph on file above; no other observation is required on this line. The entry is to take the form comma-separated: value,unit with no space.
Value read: 2,V
